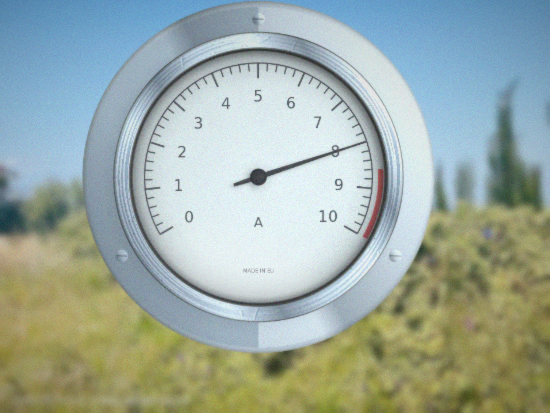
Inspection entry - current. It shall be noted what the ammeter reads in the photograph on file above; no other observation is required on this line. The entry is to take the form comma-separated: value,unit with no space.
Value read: 8,A
